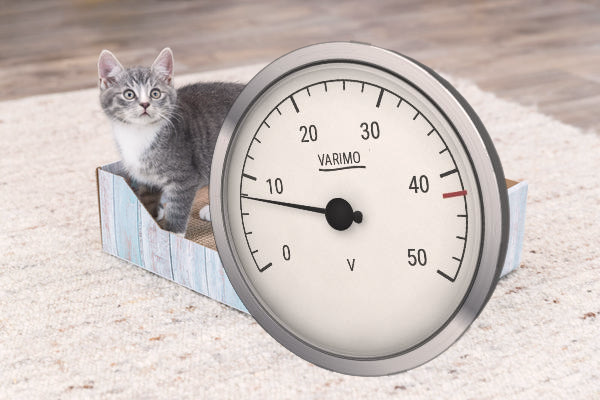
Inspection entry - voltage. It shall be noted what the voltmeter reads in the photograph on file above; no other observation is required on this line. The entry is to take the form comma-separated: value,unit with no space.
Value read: 8,V
